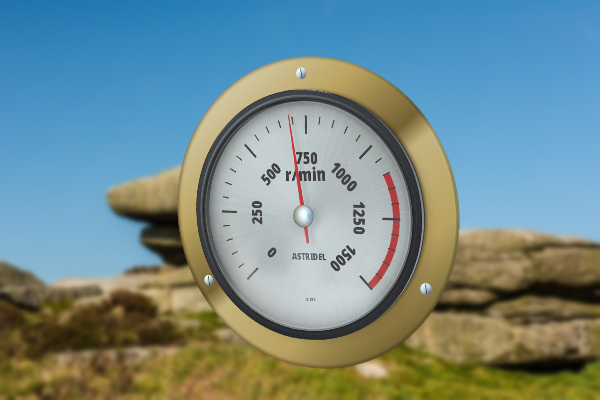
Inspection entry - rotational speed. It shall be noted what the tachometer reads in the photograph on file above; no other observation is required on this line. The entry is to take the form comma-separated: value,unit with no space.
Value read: 700,rpm
